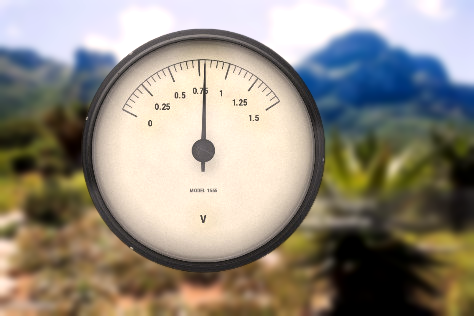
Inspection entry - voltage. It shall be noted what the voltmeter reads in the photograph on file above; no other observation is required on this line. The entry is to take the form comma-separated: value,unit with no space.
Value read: 0.8,V
